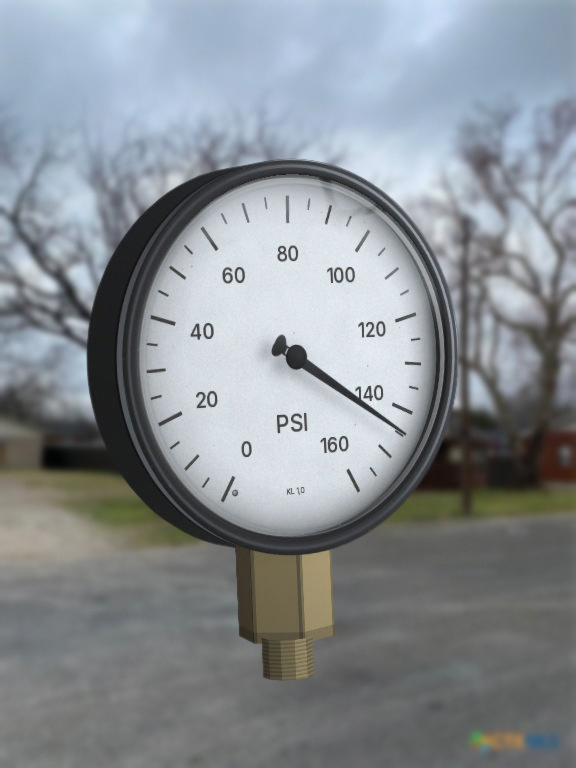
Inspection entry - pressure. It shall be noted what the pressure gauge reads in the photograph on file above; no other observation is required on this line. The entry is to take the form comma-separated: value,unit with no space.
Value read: 145,psi
